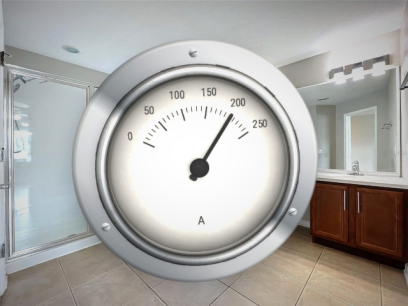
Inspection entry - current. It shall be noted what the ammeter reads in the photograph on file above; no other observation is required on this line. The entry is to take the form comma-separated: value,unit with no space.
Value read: 200,A
